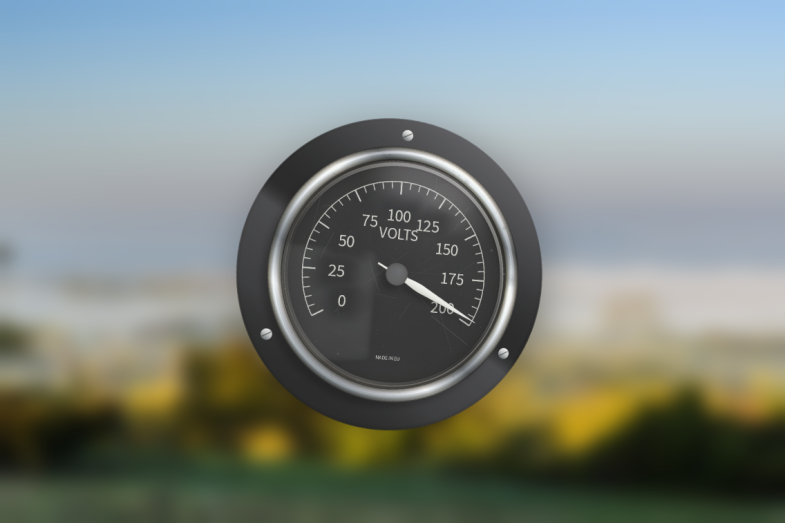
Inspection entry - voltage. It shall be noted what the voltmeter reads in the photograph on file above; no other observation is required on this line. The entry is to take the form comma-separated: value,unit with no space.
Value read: 197.5,V
